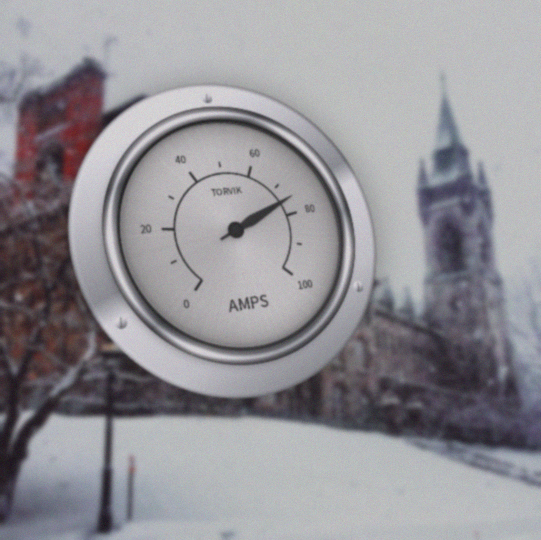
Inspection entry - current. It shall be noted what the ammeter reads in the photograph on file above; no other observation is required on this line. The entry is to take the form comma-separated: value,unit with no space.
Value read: 75,A
